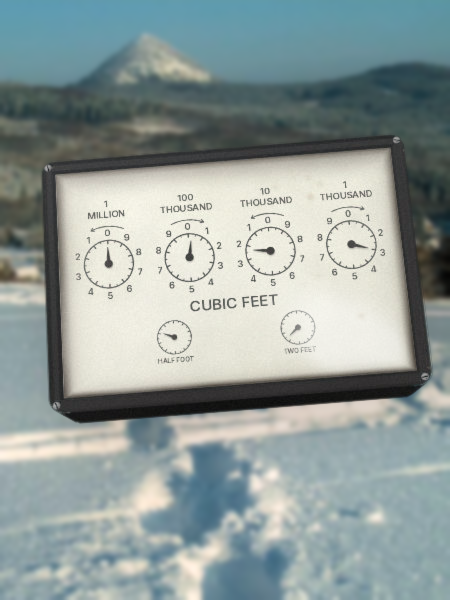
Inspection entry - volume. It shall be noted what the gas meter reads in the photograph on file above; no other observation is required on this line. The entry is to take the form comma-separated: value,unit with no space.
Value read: 2300,ft³
